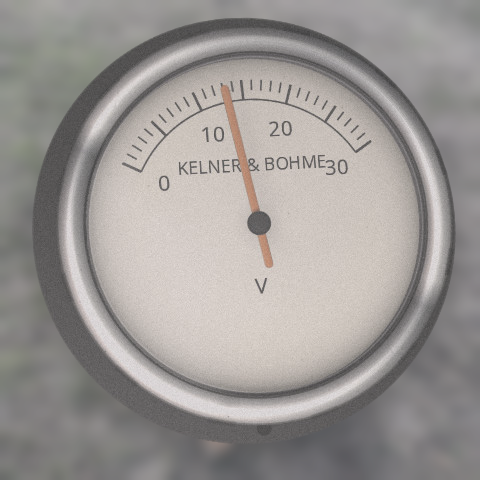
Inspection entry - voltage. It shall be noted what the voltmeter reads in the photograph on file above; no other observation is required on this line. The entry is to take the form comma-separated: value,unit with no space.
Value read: 13,V
